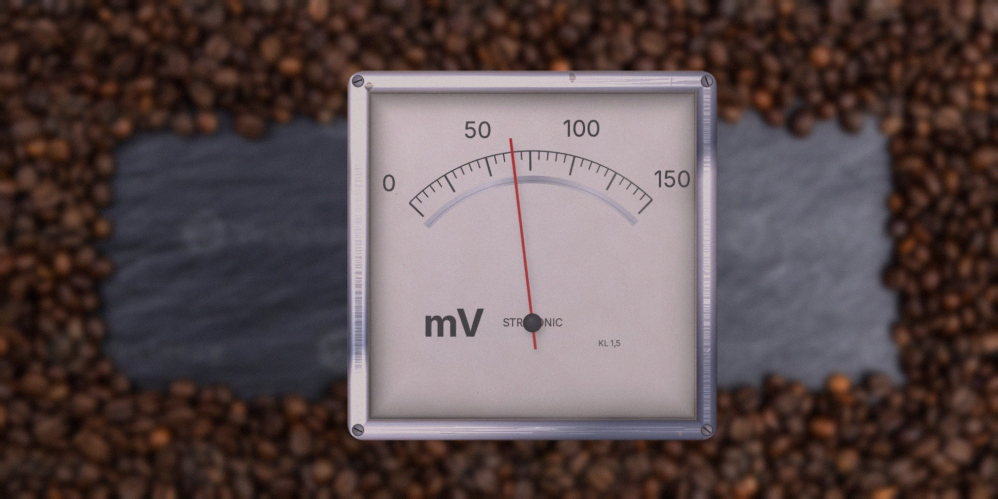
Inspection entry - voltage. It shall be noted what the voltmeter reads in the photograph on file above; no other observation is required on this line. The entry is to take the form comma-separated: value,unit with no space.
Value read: 65,mV
